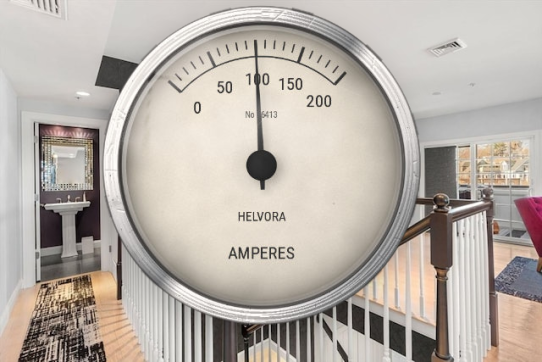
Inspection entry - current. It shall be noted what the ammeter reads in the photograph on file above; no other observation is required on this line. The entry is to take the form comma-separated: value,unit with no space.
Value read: 100,A
